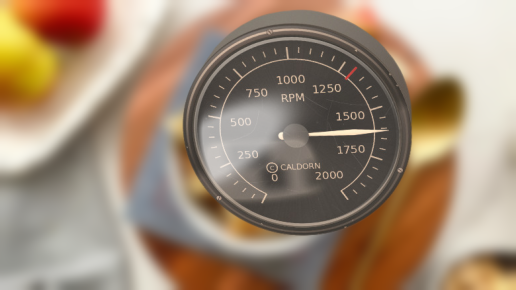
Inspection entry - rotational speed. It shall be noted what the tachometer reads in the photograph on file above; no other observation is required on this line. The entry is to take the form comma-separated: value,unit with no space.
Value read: 1600,rpm
